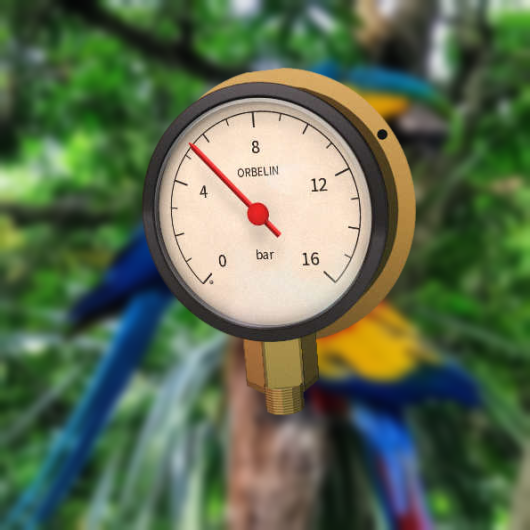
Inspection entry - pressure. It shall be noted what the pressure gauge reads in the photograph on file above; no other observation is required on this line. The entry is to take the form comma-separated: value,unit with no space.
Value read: 5.5,bar
